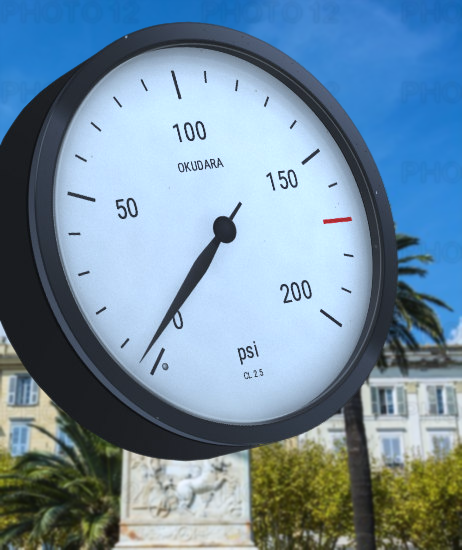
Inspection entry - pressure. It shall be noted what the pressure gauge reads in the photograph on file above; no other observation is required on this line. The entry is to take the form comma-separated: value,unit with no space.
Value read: 5,psi
